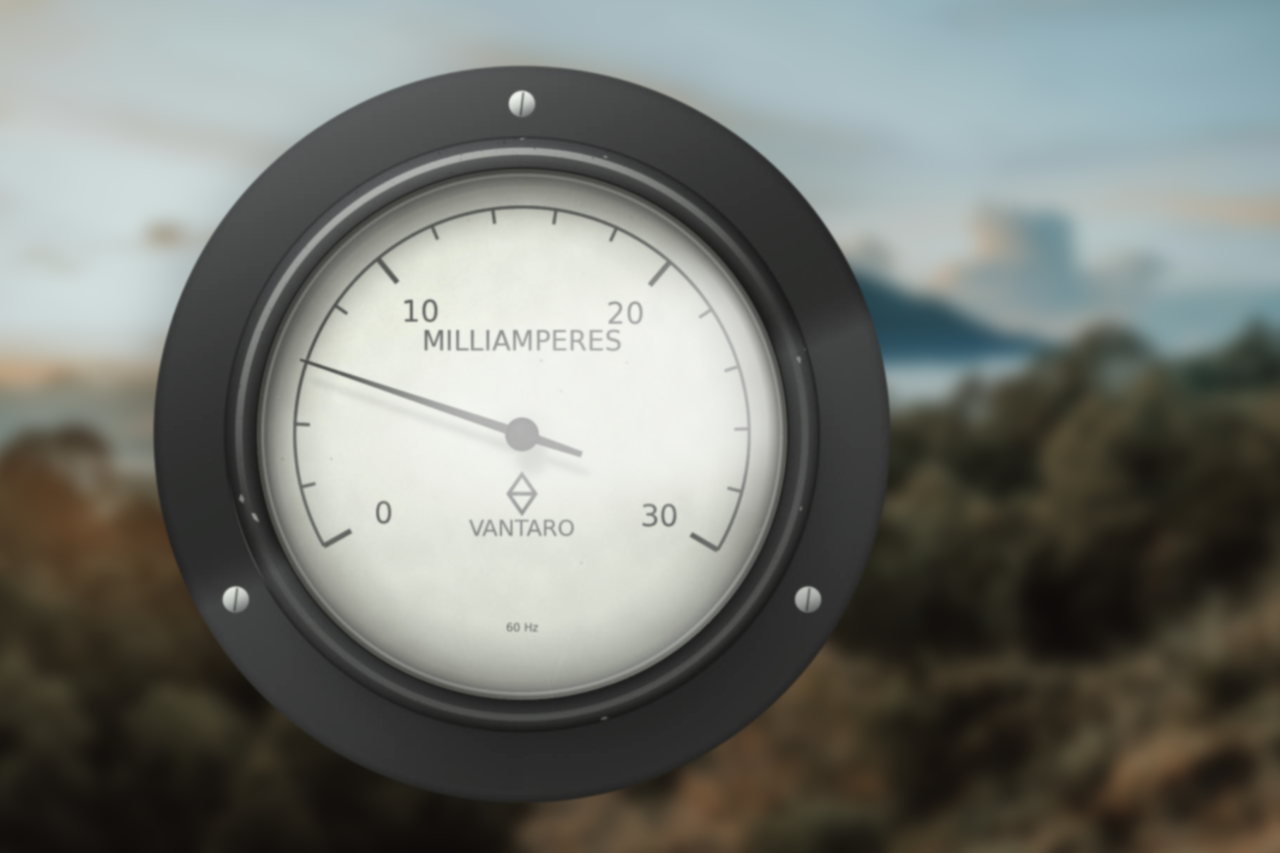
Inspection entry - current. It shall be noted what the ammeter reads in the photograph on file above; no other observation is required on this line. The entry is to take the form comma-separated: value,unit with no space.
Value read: 6,mA
